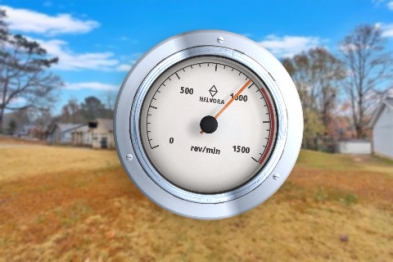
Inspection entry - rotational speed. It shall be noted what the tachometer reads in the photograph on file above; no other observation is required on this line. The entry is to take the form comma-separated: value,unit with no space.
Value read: 975,rpm
